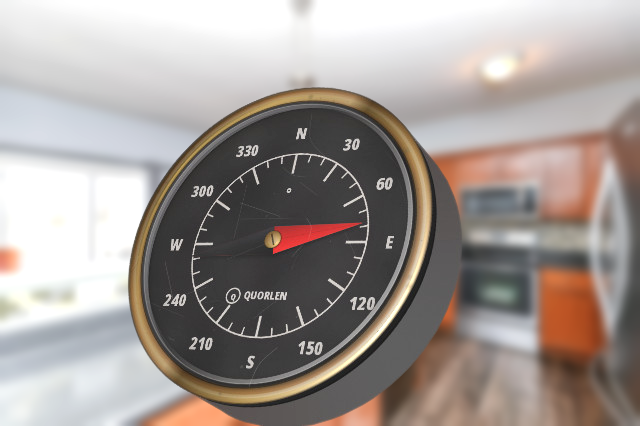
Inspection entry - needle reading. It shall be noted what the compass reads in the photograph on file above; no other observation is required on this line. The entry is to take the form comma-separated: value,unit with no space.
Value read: 80,°
